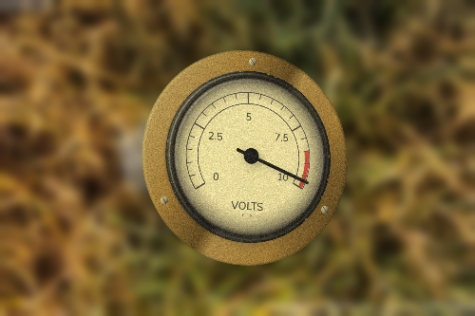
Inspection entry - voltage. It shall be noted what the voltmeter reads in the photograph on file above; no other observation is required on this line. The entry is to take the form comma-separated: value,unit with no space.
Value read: 9.75,V
